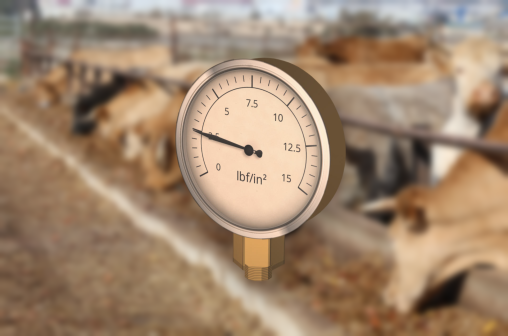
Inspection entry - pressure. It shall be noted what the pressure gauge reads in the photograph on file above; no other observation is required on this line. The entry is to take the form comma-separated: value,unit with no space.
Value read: 2.5,psi
